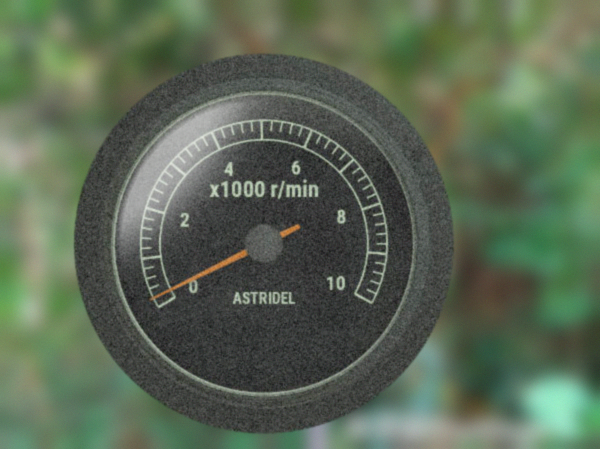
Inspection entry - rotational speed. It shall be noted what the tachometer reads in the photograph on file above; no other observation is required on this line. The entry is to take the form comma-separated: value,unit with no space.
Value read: 200,rpm
